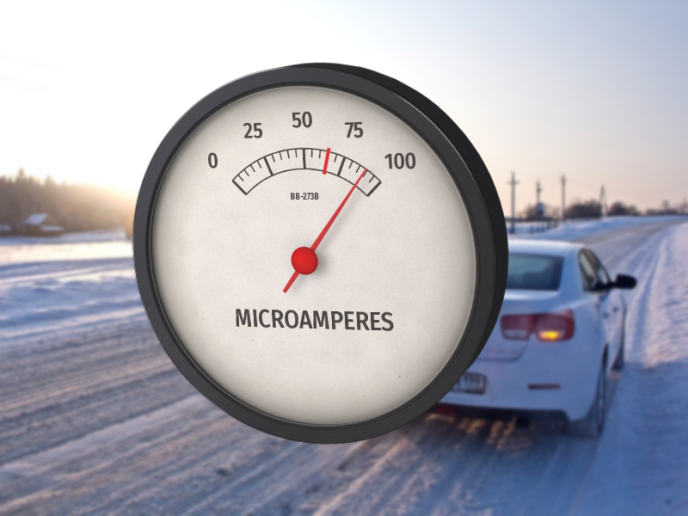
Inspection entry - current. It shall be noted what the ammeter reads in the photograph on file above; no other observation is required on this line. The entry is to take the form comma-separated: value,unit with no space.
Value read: 90,µA
